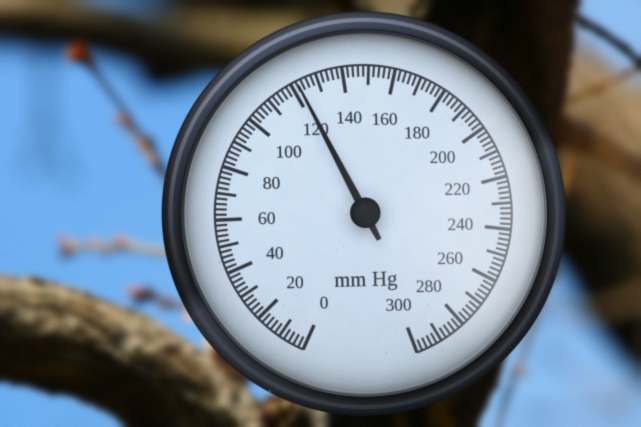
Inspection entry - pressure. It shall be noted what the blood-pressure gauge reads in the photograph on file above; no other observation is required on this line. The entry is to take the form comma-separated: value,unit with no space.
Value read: 122,mmHg
